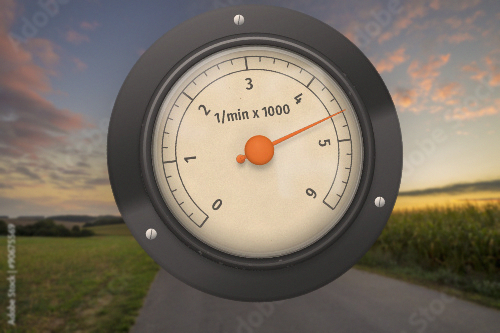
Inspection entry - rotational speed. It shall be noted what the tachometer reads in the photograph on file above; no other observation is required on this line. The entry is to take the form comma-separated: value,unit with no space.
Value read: 4600,rpm
